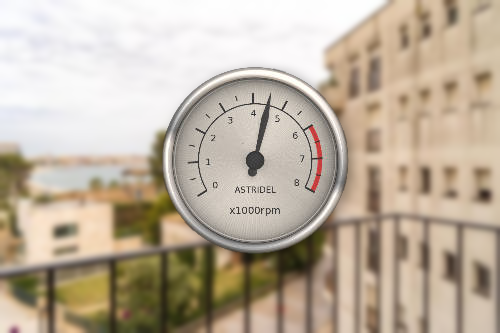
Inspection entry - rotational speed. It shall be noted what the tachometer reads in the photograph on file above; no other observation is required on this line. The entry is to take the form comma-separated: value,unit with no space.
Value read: 4500,rpm
